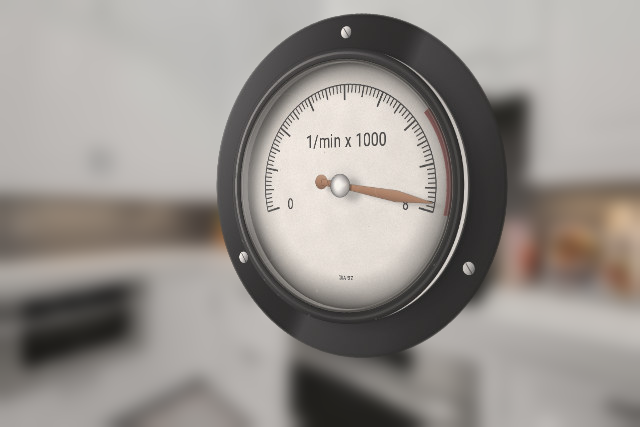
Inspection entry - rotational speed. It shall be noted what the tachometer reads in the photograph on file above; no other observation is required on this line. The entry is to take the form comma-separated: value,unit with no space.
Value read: 7800,rpm
